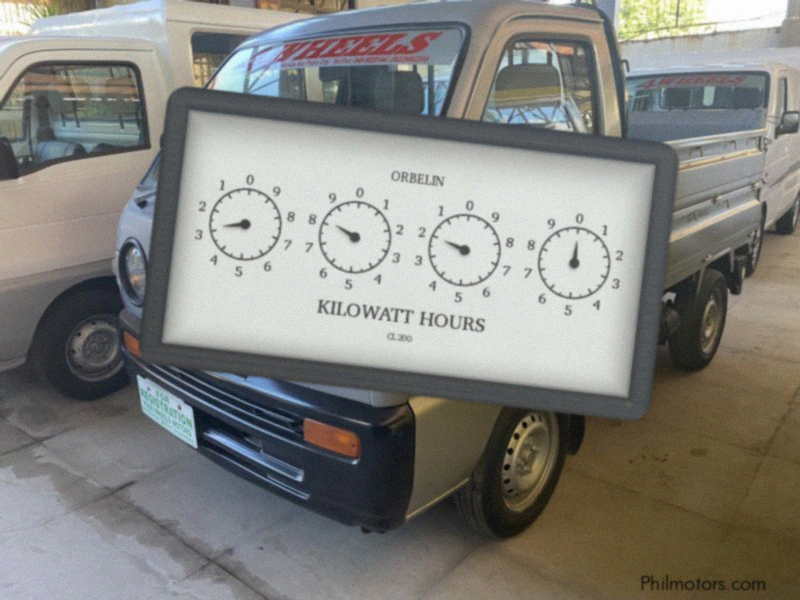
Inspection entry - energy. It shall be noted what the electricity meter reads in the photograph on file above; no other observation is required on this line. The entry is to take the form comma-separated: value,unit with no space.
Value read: 2820,kWh
